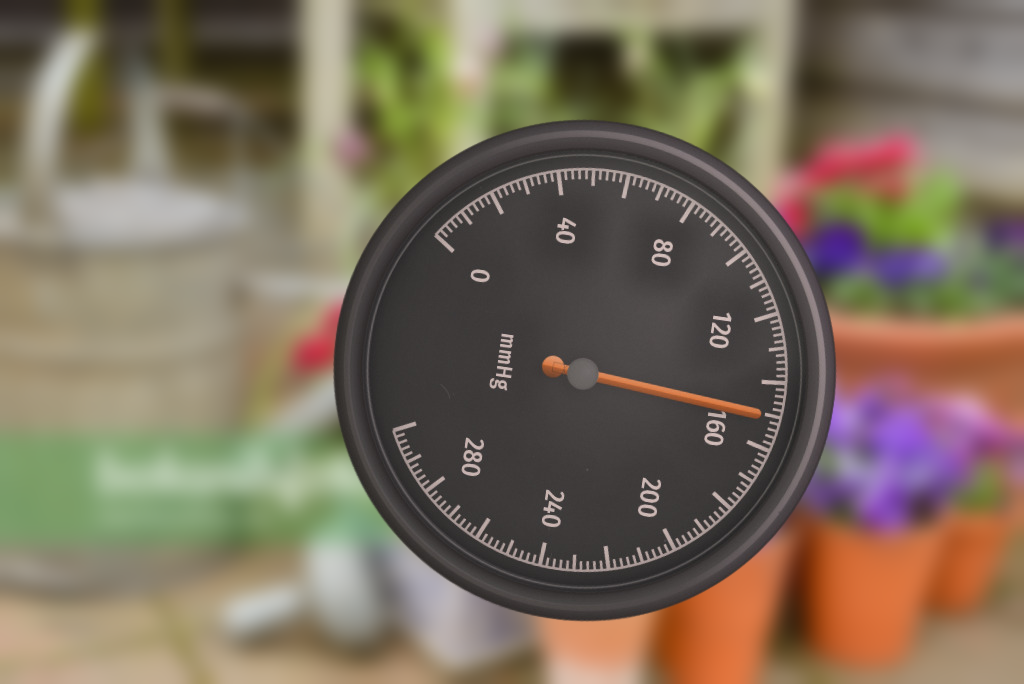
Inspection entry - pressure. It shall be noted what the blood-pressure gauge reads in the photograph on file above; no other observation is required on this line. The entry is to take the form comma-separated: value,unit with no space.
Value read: 150,mmHg
